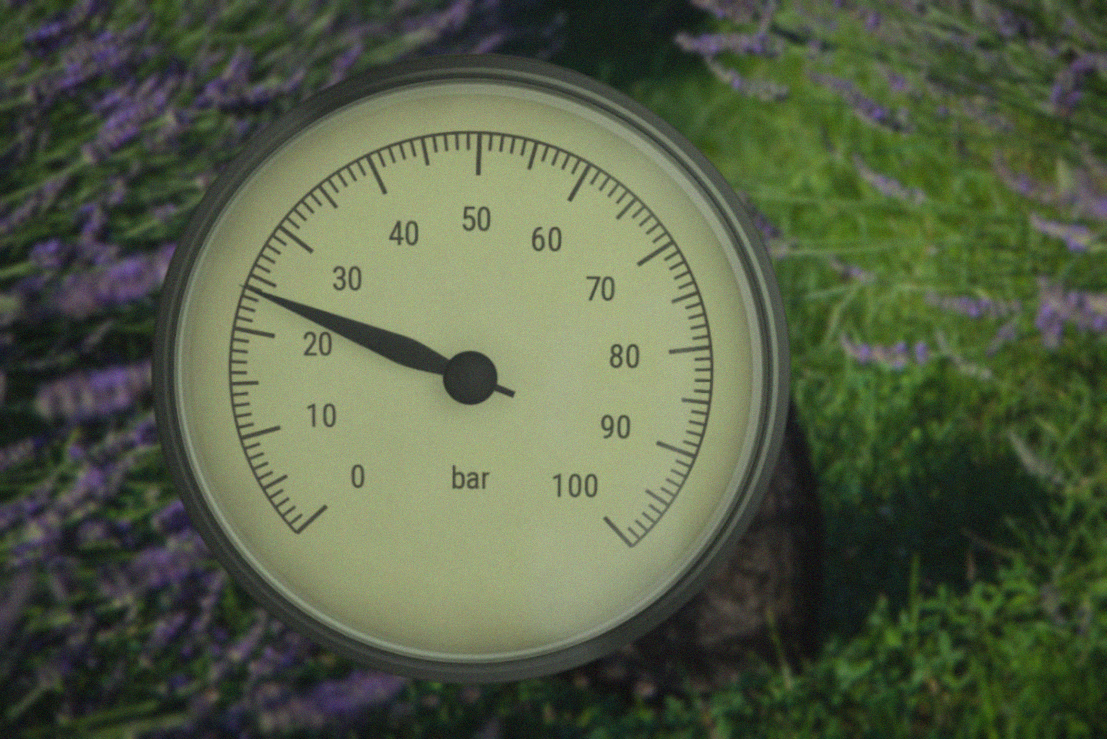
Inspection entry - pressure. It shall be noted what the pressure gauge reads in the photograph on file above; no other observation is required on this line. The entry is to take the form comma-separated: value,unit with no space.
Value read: 24,bar
